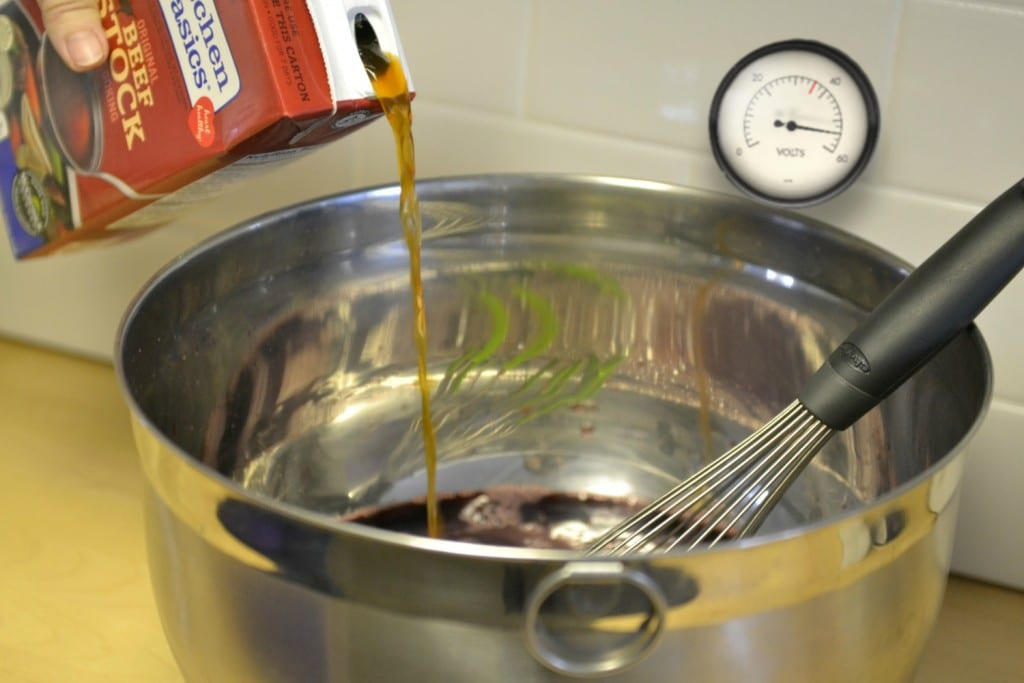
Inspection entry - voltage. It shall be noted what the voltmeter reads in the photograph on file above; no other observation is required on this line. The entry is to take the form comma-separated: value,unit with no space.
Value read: 54,V
